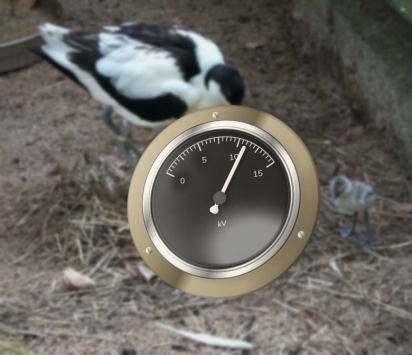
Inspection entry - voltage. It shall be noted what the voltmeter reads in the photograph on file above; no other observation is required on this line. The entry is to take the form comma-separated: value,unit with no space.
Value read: 11,kV
